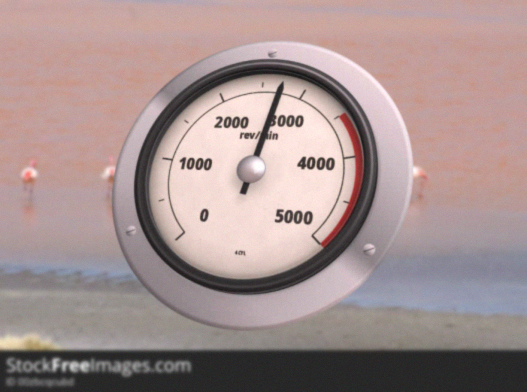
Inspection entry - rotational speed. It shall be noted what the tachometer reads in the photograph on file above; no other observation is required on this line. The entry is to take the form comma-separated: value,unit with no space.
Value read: 2750,rpm
